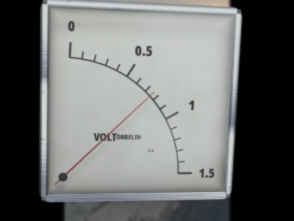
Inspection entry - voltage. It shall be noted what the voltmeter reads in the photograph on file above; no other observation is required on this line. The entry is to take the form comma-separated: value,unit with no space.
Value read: 0.75,V
